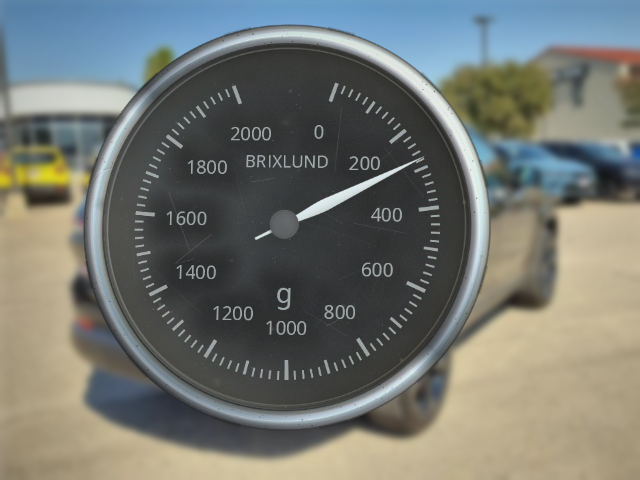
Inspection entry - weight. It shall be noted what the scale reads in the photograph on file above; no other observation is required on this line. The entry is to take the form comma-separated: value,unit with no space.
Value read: 280,g
